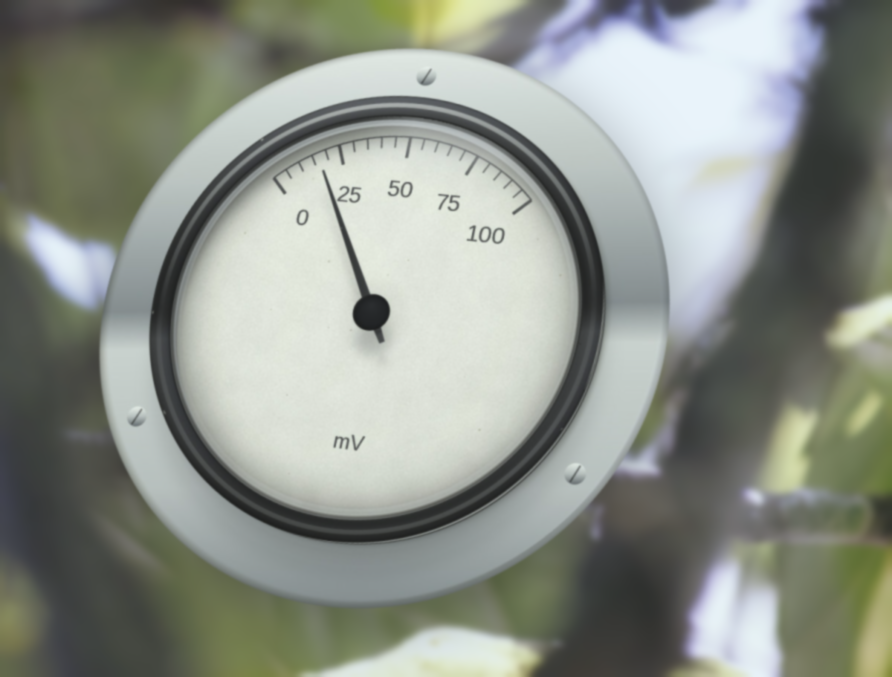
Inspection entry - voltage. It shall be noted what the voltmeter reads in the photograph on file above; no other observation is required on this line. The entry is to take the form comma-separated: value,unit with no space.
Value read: 17.5,mV
